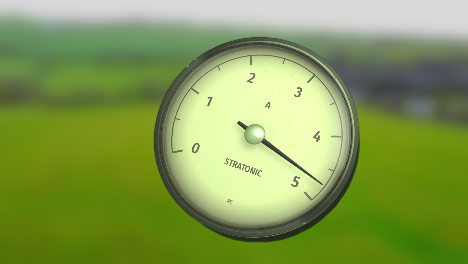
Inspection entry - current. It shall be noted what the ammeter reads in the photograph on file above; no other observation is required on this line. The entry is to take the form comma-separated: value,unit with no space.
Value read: 4.75,A
